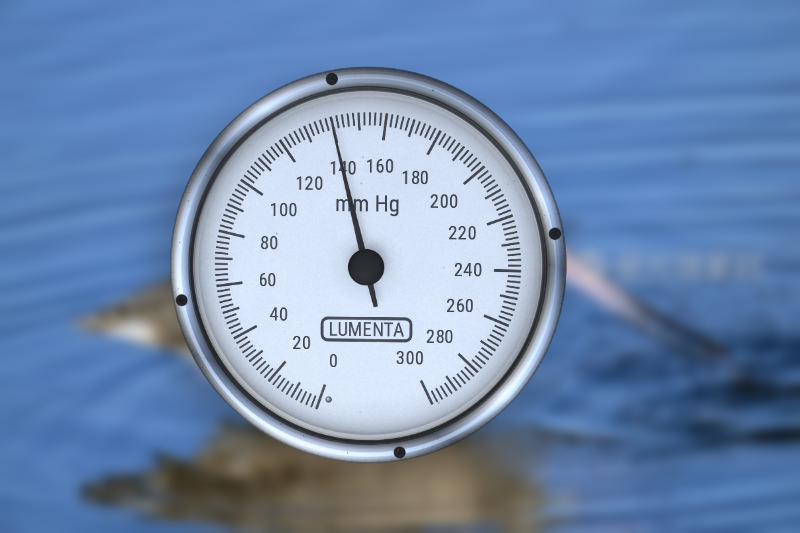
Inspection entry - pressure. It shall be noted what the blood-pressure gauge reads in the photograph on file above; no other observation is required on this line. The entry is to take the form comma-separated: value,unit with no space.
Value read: 140,mmHg
